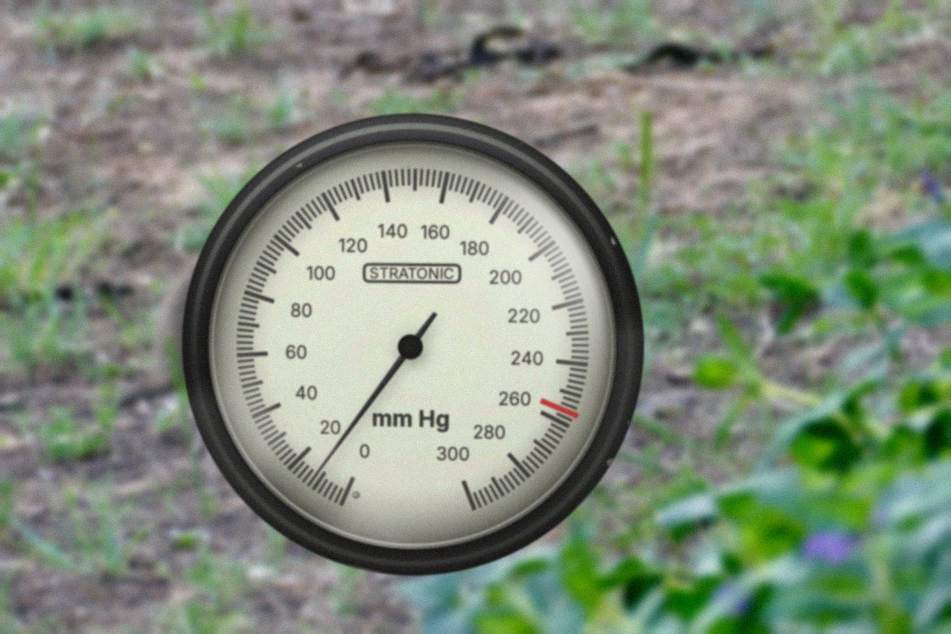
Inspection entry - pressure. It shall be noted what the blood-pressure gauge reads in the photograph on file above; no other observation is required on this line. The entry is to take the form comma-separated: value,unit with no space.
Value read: 12,mmHg
